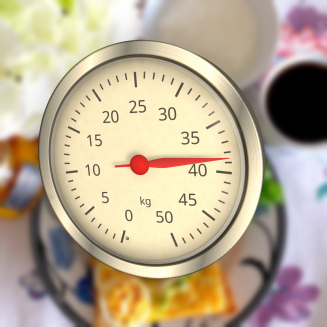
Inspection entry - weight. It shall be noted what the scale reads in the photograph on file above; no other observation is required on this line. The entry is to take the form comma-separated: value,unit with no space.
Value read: 38.5,kg
